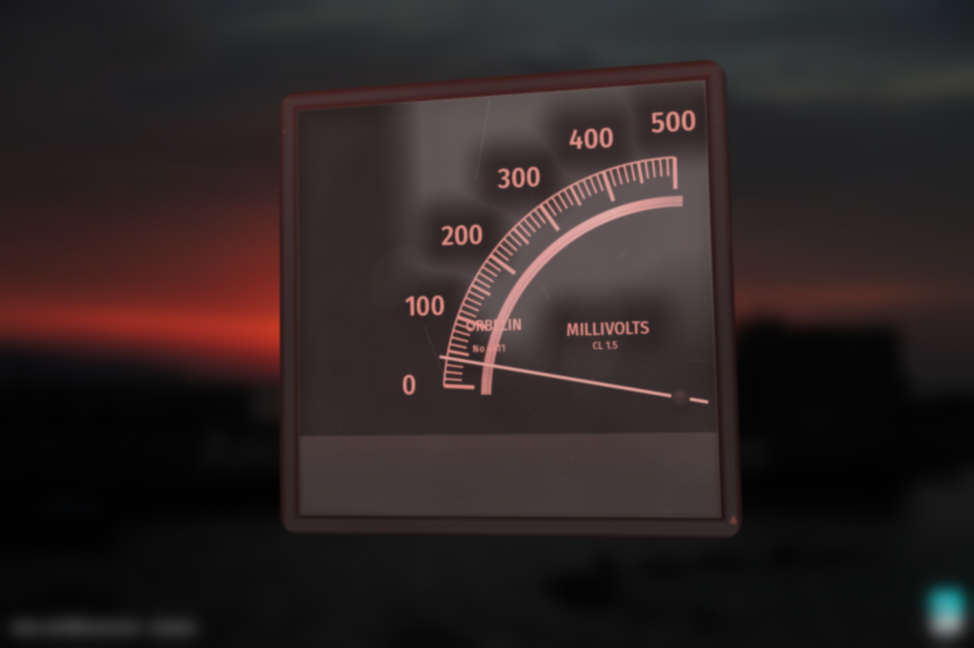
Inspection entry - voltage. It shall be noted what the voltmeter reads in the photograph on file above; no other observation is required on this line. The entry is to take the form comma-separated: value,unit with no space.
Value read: 40,mV
